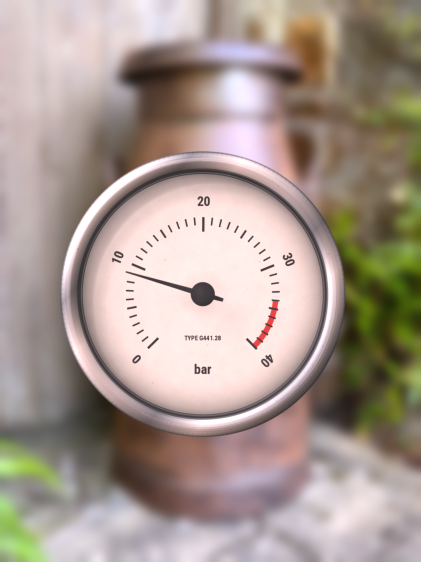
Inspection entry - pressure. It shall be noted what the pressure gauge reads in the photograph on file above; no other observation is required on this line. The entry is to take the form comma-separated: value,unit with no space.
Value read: 9,bar
